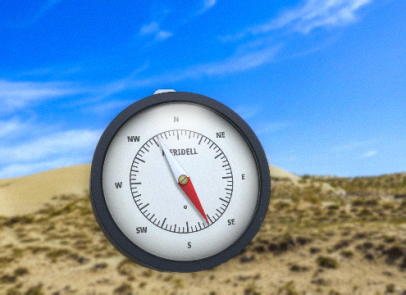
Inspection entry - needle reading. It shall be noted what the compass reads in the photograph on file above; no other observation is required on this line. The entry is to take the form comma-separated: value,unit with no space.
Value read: 155,°
